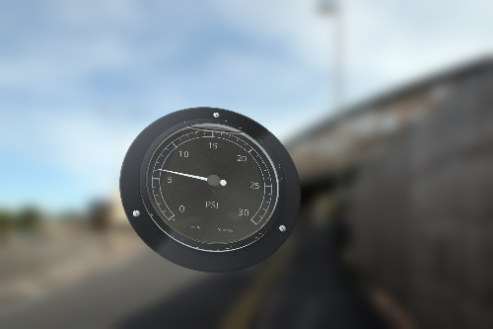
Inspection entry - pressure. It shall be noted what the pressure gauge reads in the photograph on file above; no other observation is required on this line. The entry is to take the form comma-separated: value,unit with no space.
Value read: 6,psi
